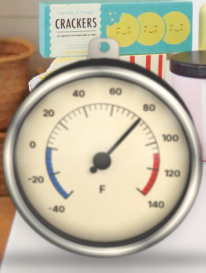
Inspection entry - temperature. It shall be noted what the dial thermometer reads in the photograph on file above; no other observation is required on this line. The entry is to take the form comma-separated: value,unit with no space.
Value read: 80,°F
